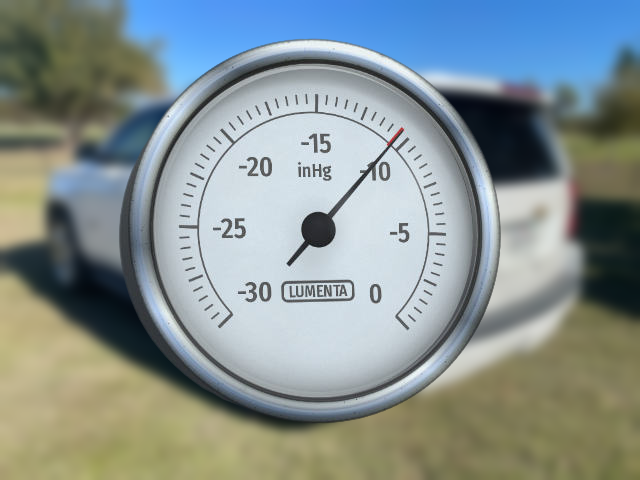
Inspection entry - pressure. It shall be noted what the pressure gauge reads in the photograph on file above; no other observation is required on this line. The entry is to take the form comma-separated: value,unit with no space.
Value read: -10.5,inHg
